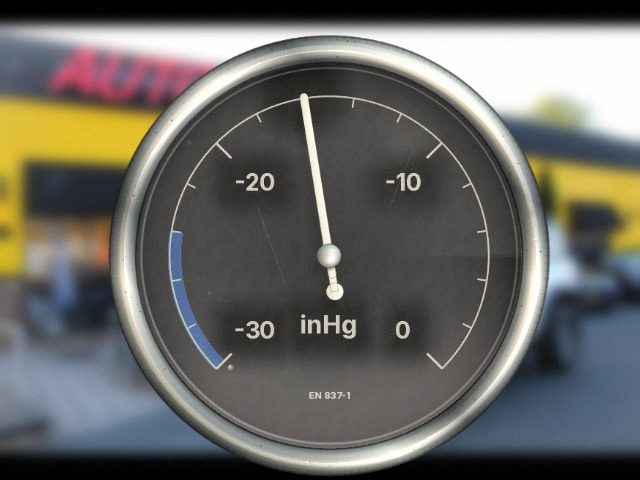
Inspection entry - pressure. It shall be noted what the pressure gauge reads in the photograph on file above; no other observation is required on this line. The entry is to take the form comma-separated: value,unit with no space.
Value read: -16,inHg
